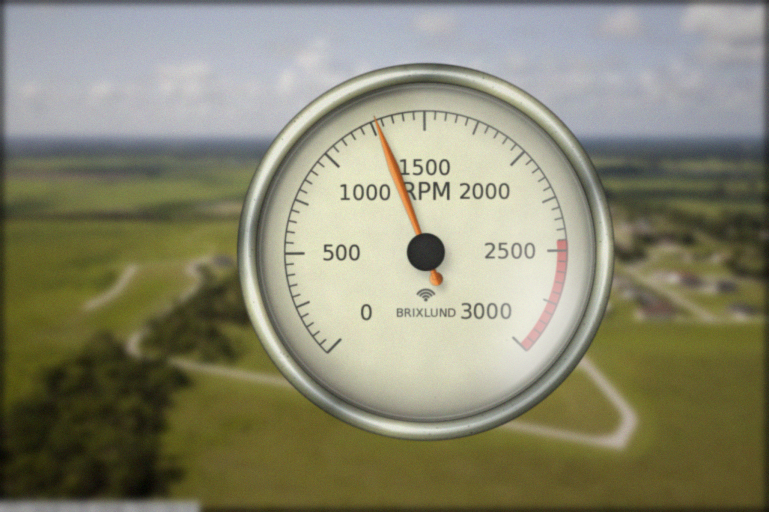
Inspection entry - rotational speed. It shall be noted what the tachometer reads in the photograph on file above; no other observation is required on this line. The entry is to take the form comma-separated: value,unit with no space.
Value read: 1275,rpm
